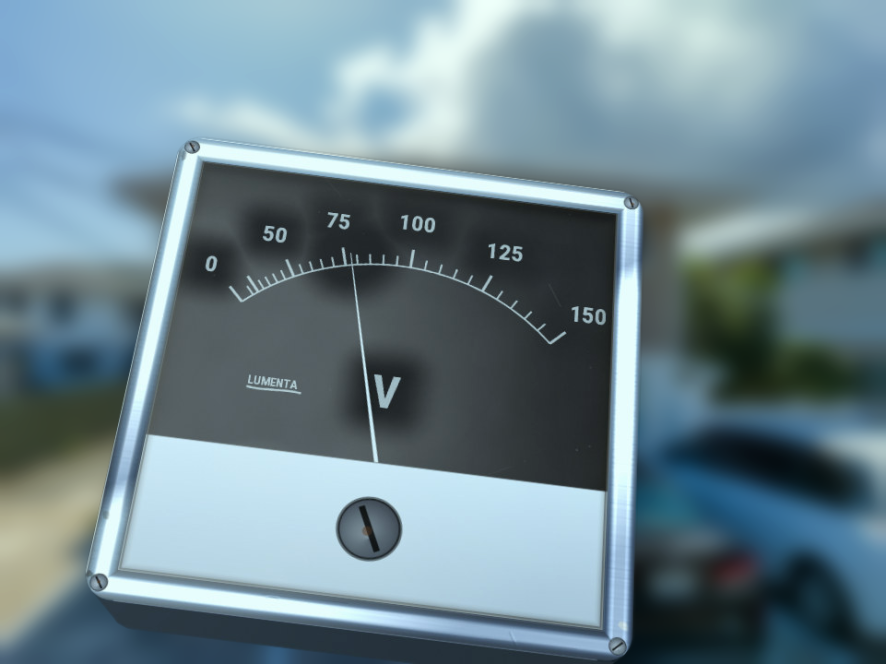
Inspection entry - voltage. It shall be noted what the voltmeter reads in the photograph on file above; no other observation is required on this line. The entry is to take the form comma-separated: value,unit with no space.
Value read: 77.5,V
